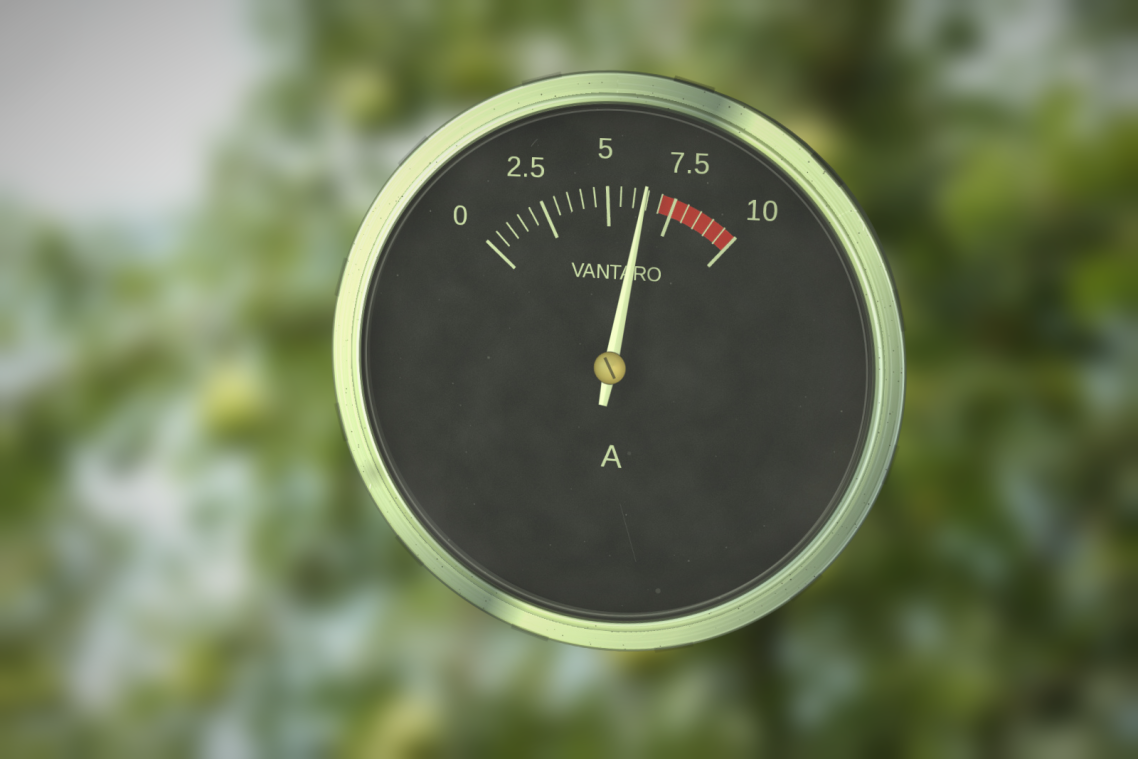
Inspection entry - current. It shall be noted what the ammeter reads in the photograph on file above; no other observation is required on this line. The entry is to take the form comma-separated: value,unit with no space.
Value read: 6.5,A
